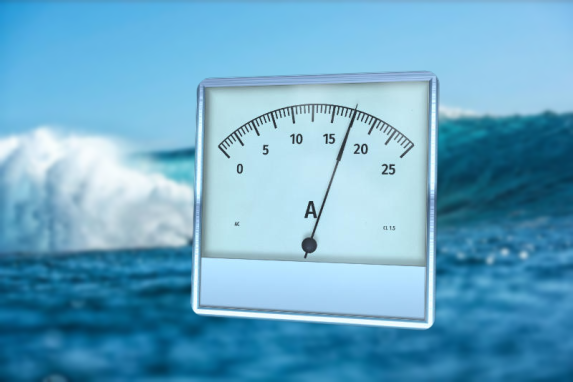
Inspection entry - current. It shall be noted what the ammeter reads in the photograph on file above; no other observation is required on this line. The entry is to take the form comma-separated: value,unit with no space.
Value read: 17.5,A
